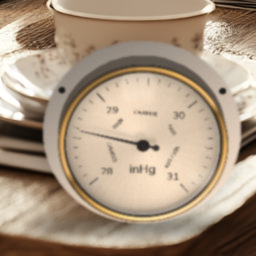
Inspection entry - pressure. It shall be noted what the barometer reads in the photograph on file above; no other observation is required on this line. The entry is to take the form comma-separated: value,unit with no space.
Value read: 28.6,inHg
